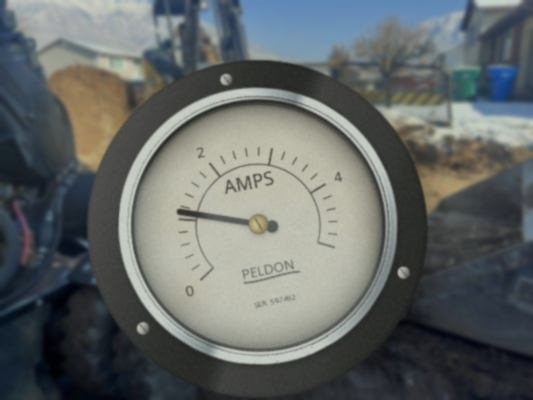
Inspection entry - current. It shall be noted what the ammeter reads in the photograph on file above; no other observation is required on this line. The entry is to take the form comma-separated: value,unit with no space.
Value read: 1.1,A
